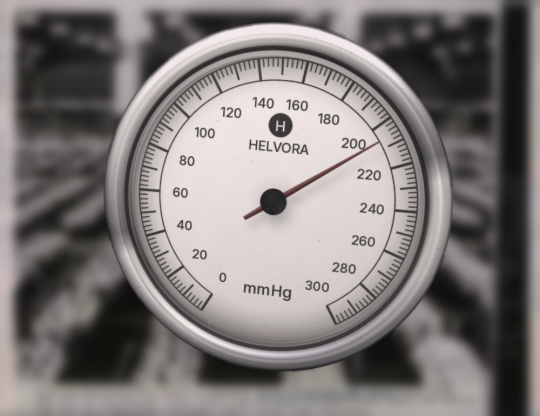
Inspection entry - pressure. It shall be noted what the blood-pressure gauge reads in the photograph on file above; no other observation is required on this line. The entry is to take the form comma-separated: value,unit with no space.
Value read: 206,mmHg
